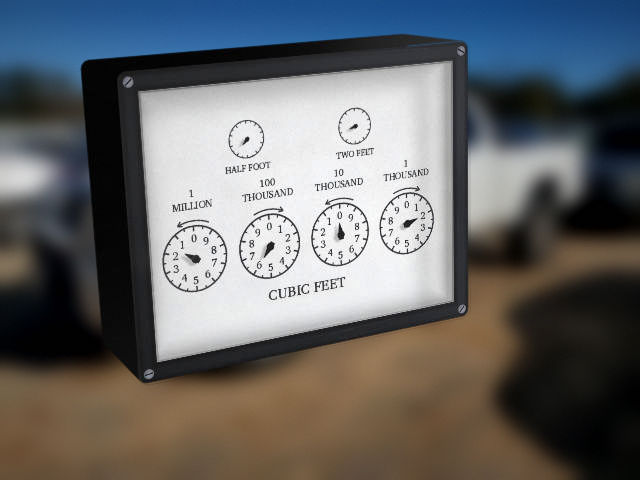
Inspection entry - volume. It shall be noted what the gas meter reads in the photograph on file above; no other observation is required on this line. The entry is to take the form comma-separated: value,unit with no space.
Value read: 160200,ft³
